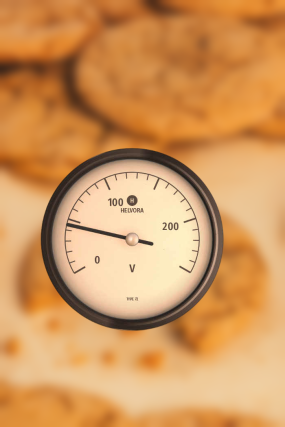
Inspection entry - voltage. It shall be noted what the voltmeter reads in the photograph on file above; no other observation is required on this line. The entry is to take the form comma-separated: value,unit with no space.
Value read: 45,V
